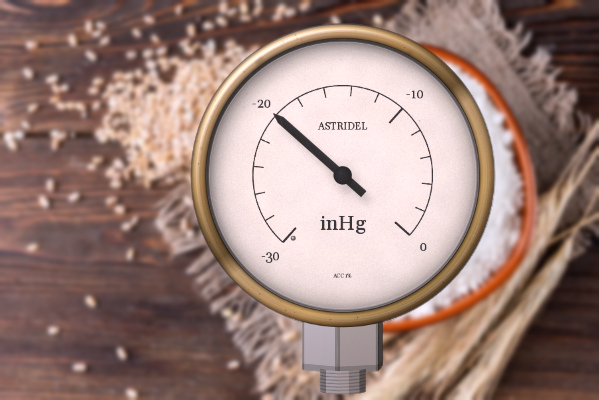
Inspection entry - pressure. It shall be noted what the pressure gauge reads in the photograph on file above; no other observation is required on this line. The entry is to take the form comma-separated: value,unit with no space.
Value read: -20,inHg
